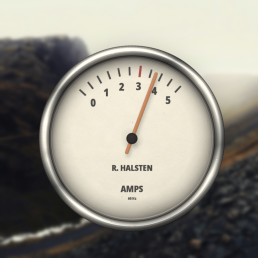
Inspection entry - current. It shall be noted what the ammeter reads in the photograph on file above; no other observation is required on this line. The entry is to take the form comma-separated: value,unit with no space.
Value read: 3.75,A
